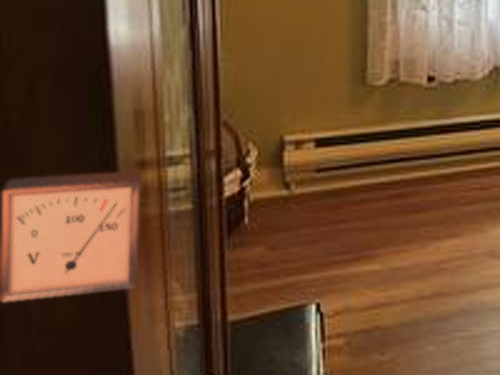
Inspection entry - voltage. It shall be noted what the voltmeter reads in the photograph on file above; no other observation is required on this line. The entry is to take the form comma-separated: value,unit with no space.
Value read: 140,V
